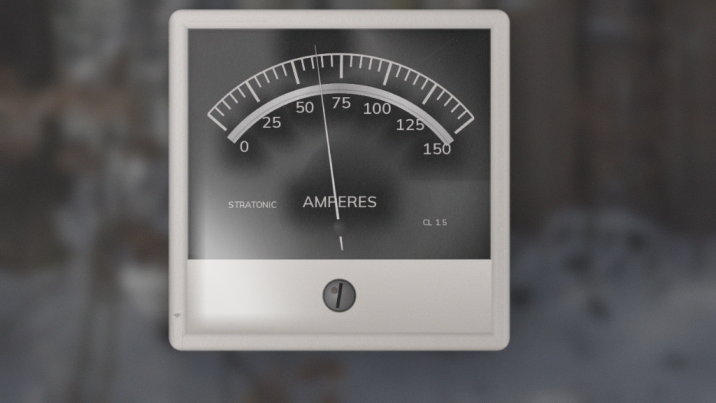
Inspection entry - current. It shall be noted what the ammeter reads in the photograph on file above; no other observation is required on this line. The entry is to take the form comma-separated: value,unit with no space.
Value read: 62.5,A
